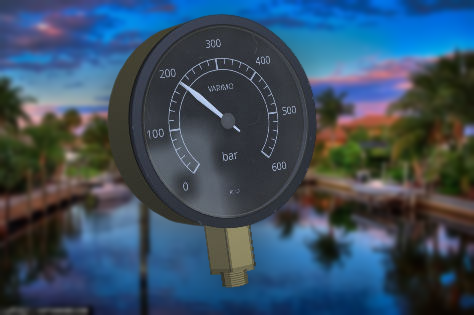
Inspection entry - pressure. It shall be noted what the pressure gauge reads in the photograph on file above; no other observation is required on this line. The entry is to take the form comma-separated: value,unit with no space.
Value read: 200,bar
